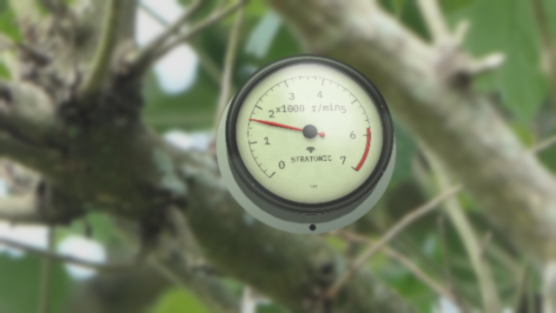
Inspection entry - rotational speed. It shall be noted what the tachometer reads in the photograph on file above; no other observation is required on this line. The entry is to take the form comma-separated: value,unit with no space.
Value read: 1600,rpm
